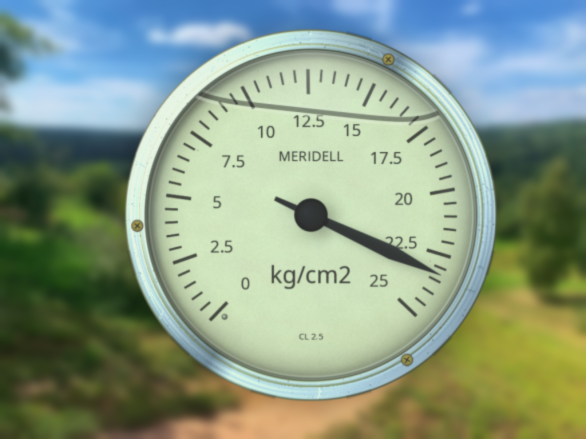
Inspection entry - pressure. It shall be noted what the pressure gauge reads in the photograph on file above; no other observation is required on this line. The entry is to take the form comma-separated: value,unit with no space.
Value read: 23.25,kg/cm²
